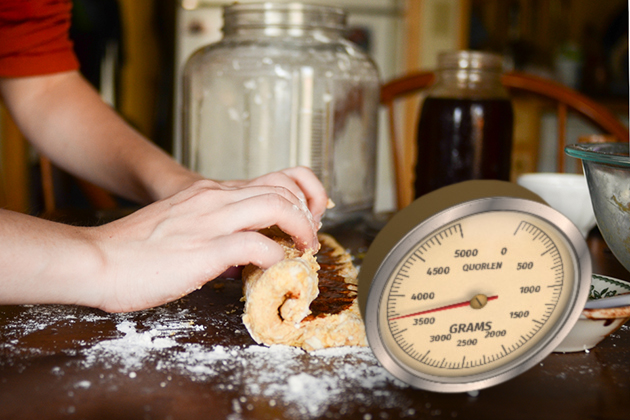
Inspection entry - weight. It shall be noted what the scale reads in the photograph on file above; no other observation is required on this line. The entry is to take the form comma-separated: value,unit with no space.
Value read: 3750,g
